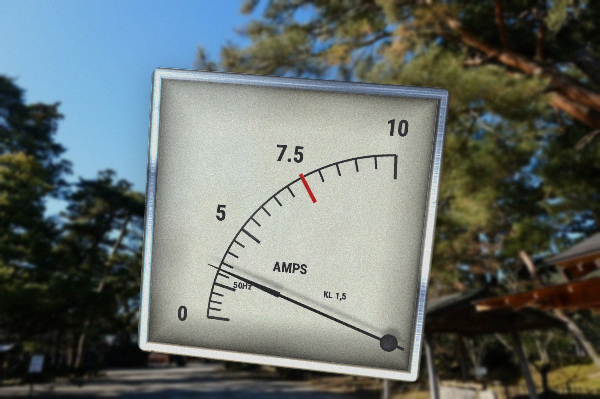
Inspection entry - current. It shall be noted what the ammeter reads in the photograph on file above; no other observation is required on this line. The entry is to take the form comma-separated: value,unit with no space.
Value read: 3.25,A
